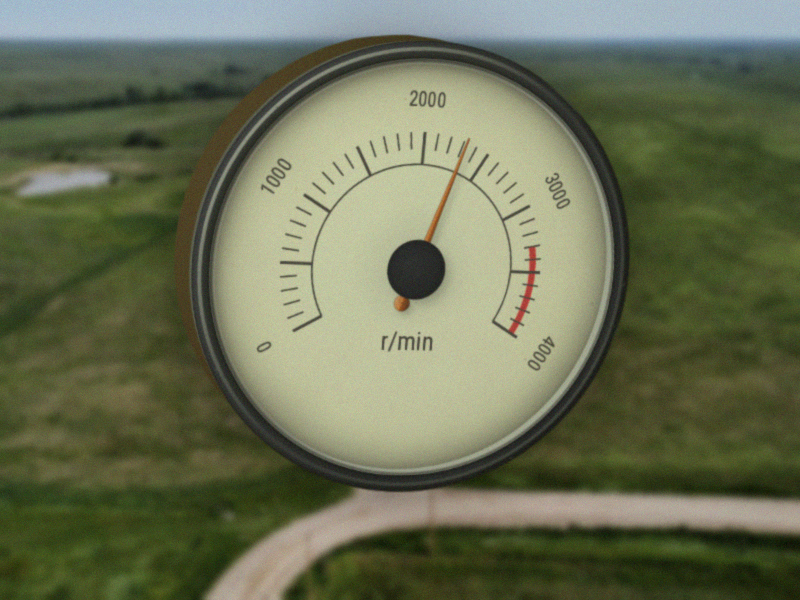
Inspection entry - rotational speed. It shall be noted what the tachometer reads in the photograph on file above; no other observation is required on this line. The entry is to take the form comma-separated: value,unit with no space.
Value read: 2300,rpm
